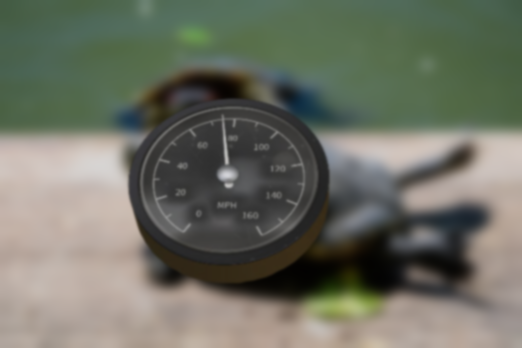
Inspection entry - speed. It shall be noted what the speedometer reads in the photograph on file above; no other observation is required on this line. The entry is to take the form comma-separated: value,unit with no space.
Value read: 75,mph
